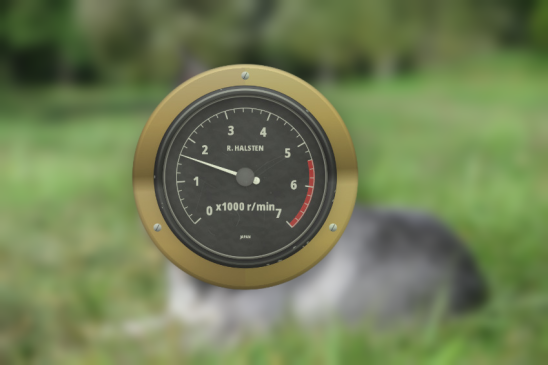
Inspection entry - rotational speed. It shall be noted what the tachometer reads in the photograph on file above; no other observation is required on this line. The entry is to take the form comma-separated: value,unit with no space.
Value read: 1600,rpm
